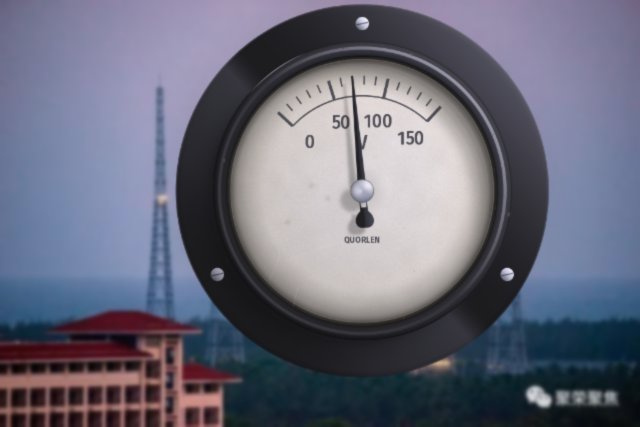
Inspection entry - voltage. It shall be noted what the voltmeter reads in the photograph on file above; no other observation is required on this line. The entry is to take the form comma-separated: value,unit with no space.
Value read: 70,V
